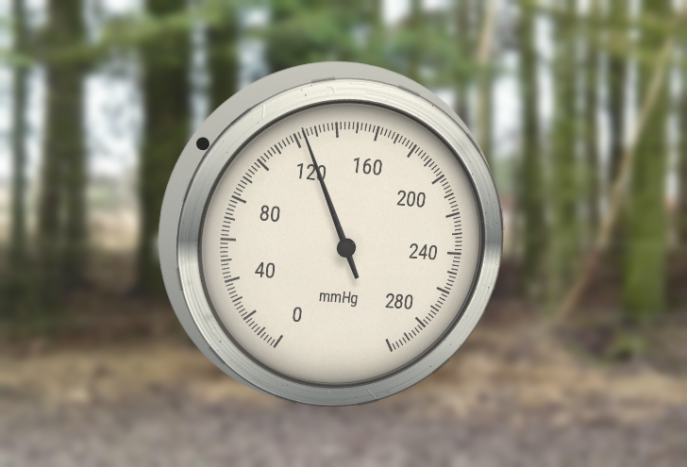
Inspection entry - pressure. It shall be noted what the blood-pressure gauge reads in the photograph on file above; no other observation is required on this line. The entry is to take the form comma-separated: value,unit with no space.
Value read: 124,mmHg
